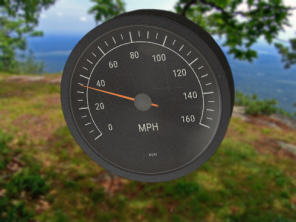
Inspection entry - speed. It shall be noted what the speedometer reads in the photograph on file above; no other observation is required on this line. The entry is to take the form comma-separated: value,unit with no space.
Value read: 35,mph
